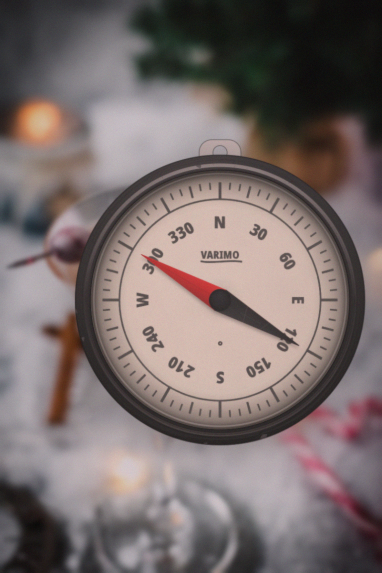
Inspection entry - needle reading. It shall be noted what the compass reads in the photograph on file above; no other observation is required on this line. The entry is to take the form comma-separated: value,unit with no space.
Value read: 300,°
